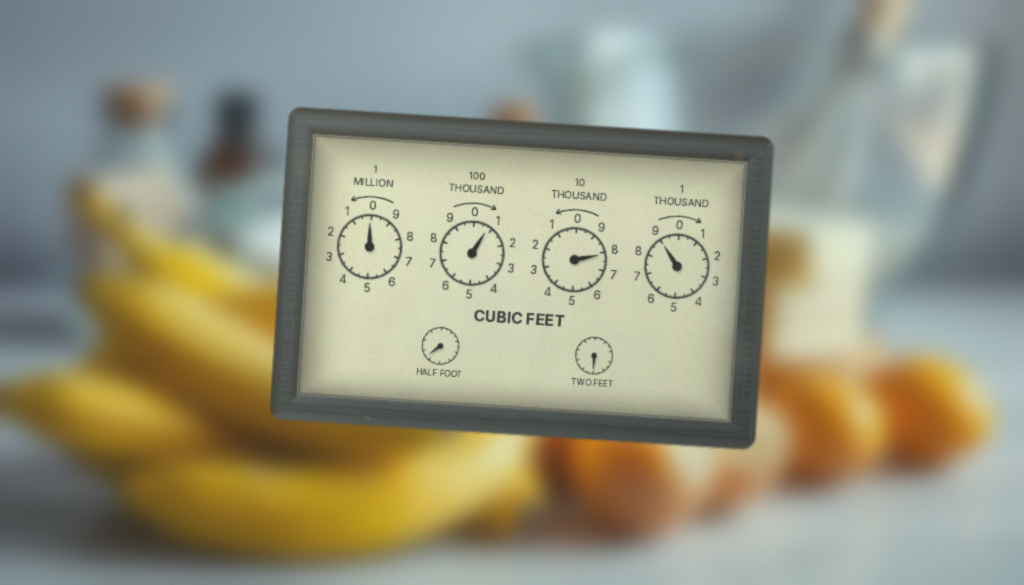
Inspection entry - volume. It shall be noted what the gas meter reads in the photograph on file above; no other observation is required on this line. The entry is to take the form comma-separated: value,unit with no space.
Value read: 7900,ft³
